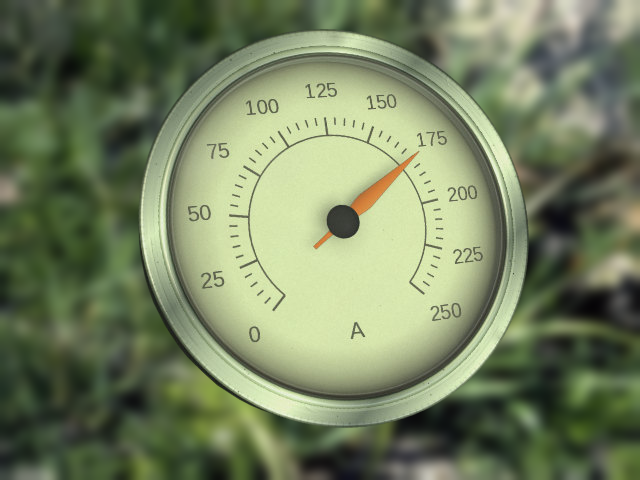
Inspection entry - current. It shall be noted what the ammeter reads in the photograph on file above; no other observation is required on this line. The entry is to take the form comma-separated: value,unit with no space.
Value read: 175,A
